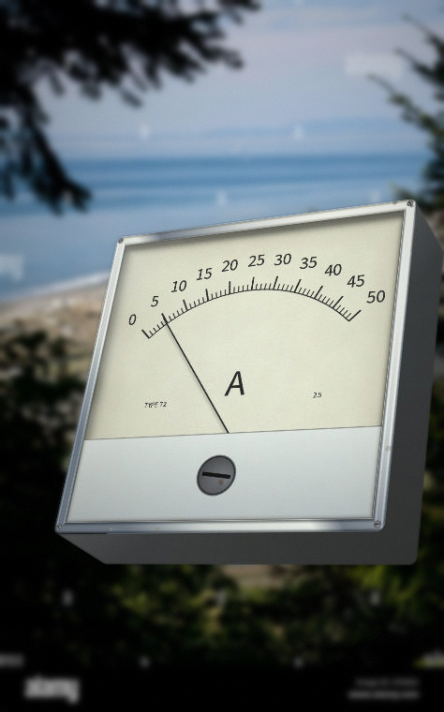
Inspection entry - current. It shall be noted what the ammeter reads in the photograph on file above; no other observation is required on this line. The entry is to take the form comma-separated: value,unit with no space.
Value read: 5,A
